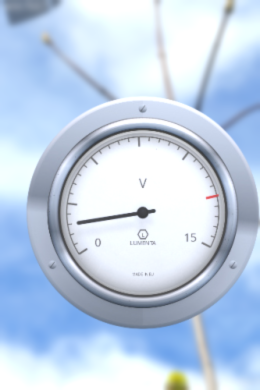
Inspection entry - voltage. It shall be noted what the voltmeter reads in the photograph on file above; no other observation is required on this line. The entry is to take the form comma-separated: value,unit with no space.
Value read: 1.5,V
